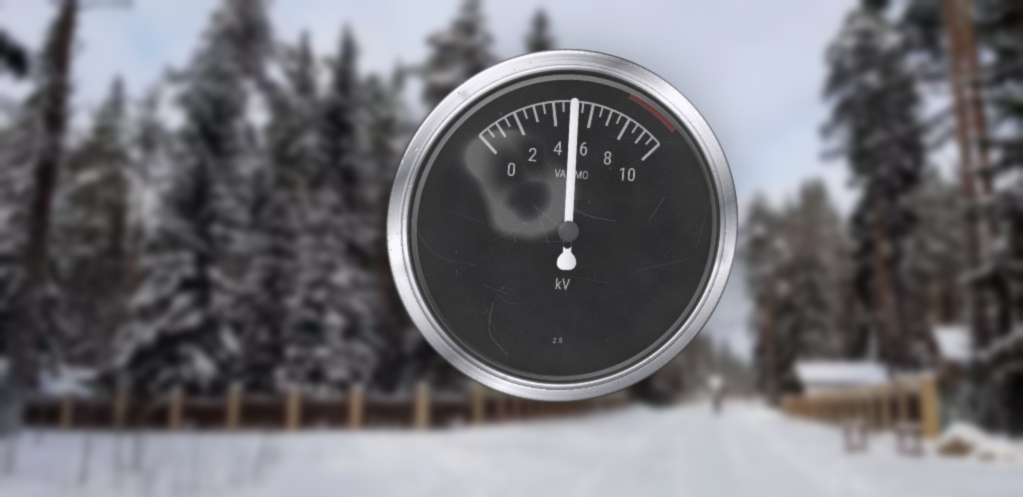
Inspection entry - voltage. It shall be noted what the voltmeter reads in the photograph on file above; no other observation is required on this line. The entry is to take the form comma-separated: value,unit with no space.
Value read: 5,kV
